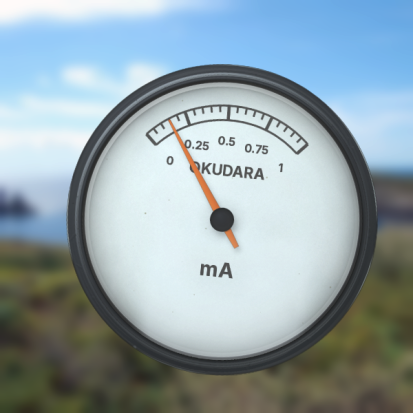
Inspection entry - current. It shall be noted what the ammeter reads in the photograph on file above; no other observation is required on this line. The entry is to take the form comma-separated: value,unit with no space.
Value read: 0.15,mA
